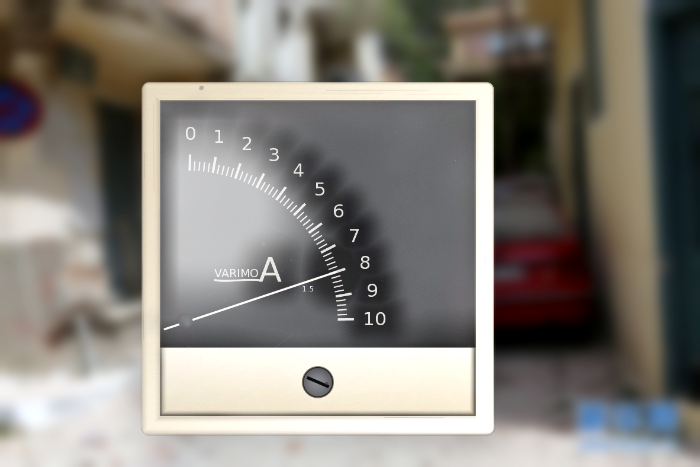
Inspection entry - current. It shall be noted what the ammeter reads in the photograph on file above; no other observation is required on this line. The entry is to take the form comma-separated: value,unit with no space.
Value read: 8,A
